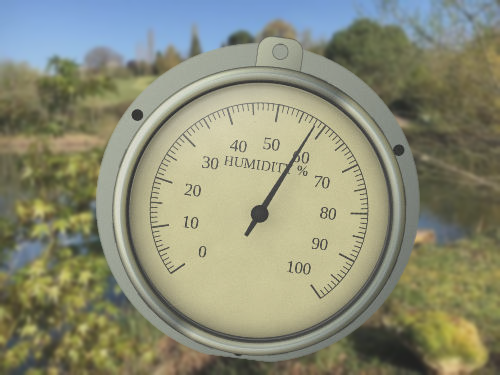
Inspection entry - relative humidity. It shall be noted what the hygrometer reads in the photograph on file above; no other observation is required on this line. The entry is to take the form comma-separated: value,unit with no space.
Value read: 58,%
